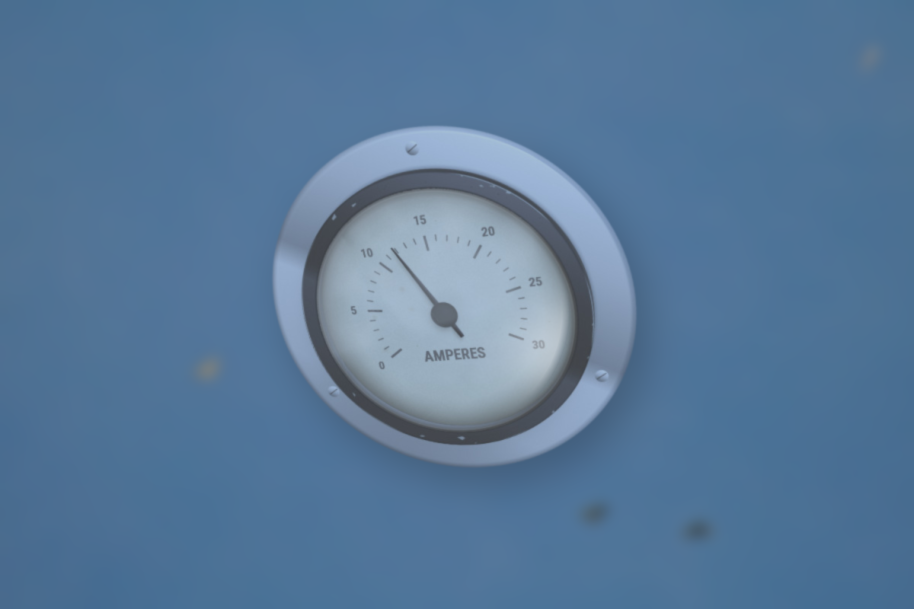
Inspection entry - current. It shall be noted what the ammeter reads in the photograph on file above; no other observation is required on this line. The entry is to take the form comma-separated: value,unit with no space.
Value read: 12,A
